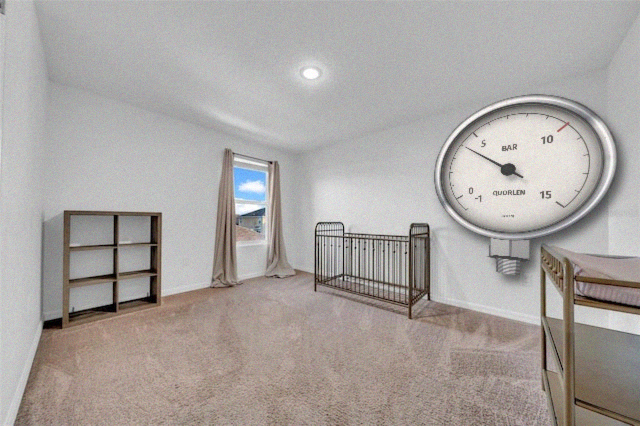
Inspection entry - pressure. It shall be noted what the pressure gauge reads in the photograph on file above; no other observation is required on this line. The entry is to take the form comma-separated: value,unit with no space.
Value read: 4,bar
